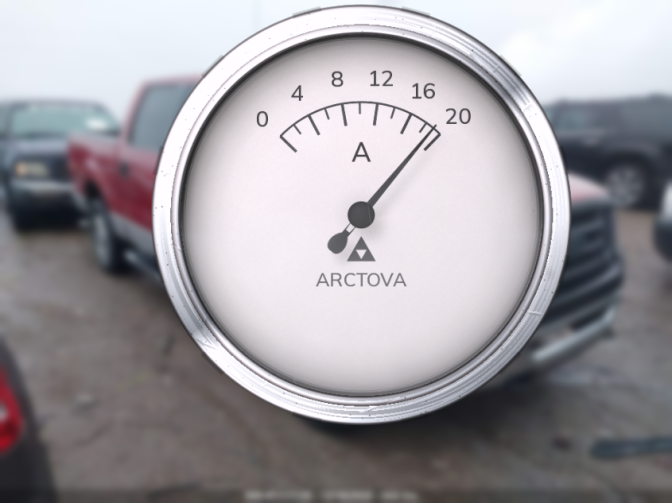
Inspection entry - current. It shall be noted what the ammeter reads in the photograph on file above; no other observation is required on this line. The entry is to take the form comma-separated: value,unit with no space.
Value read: 19,A
